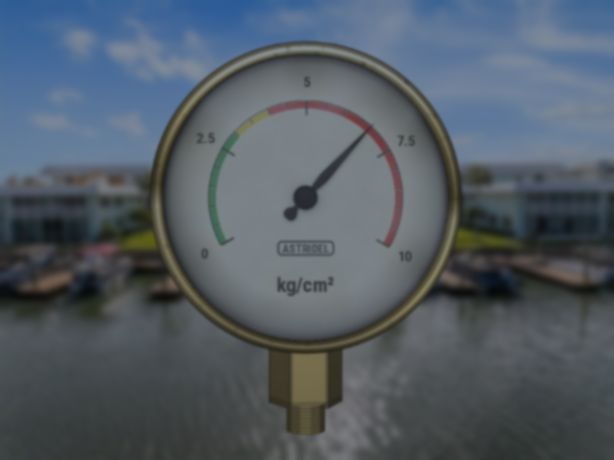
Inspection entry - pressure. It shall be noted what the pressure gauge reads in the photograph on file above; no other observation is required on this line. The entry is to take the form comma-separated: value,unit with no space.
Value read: 6.75,kg/cm²
